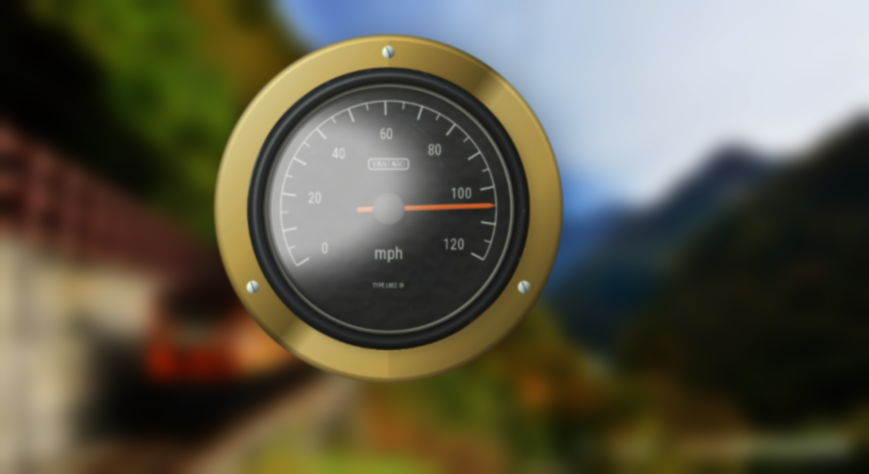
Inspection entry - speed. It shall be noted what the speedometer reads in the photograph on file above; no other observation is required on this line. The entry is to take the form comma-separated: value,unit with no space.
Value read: 105,mph
